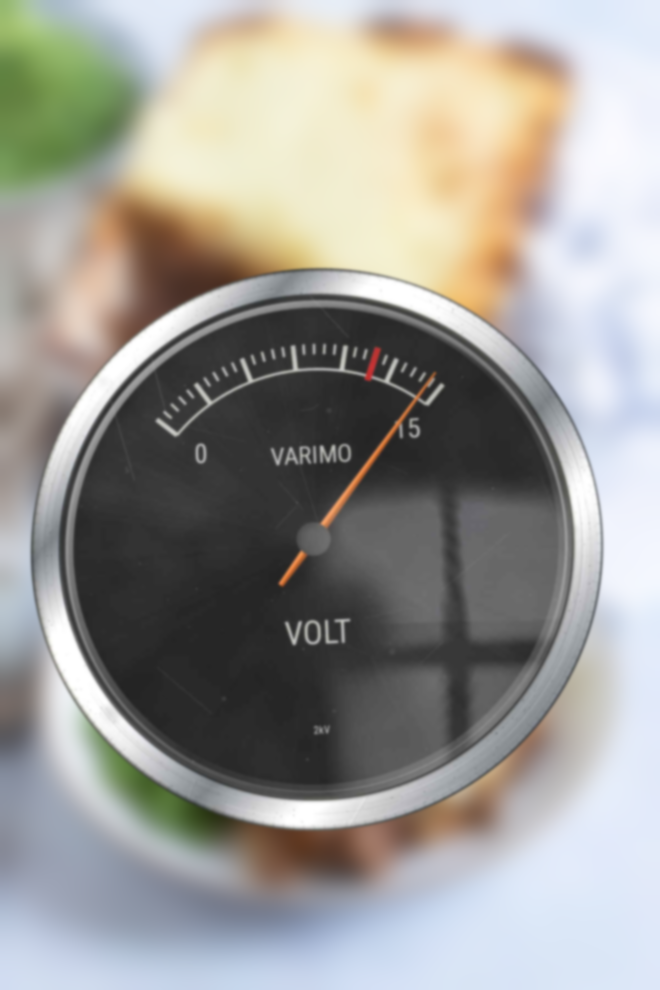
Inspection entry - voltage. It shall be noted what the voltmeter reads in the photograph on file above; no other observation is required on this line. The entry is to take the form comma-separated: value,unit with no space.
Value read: 14.5,V
